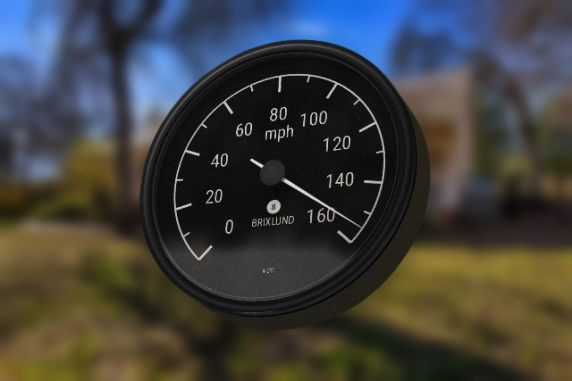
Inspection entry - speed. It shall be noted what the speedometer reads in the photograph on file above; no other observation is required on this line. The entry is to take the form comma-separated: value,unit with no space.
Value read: 155,mph
